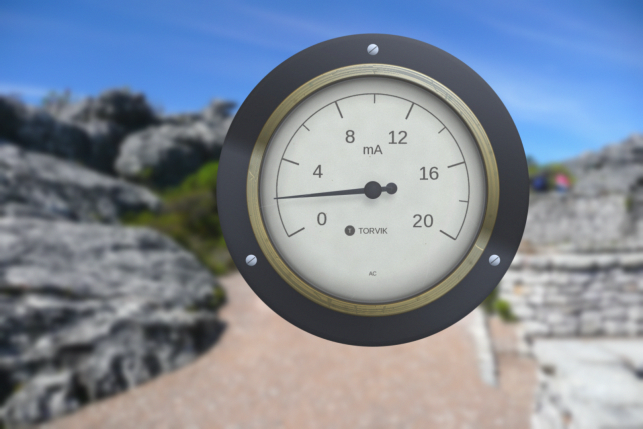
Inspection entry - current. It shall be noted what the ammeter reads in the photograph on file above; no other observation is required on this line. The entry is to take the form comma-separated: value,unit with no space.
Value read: 2,mA
